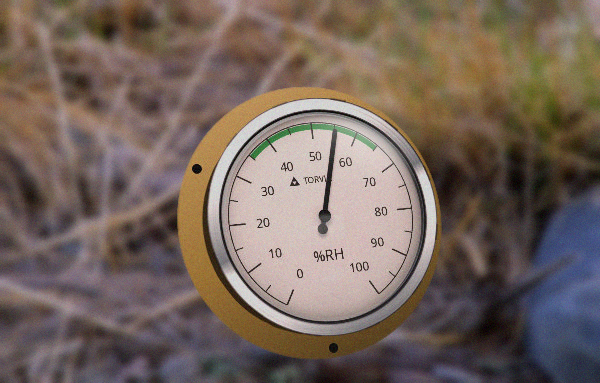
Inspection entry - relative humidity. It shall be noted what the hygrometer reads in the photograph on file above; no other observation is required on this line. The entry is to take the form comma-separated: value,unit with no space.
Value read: 55,%
